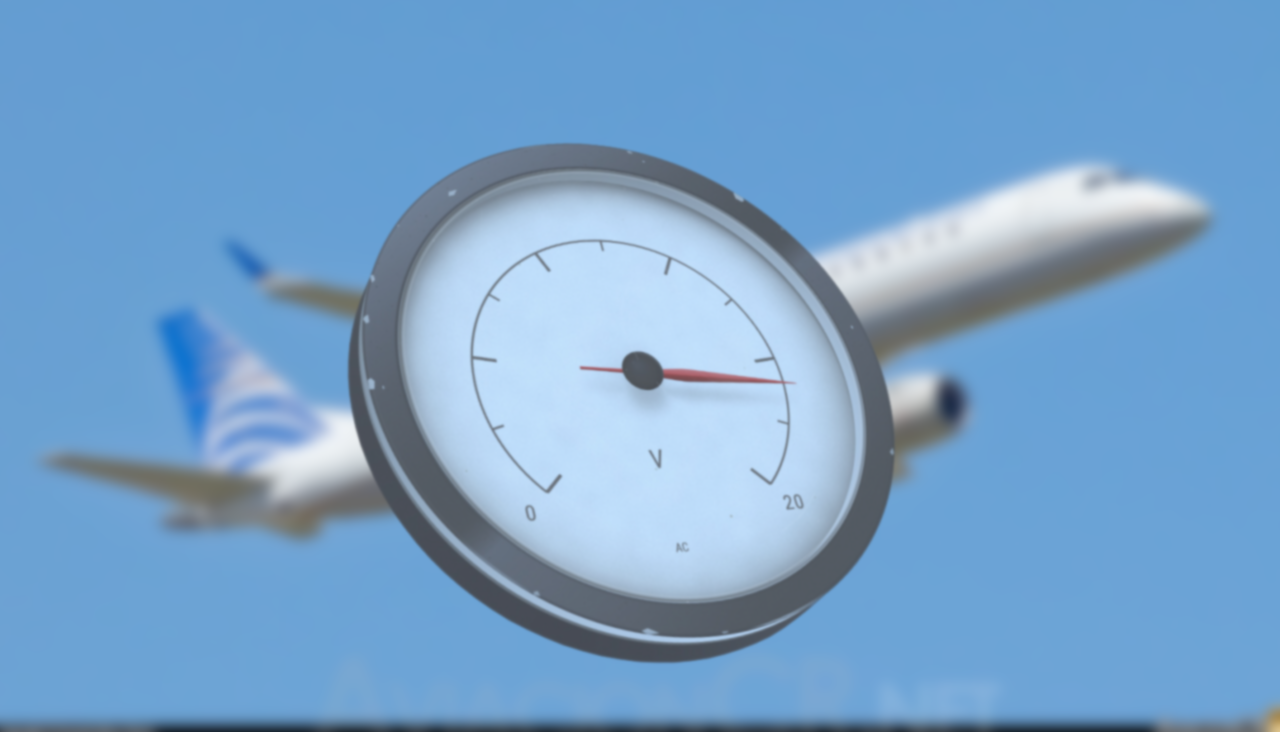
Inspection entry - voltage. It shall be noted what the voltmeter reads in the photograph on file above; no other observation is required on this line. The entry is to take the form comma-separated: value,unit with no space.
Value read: 17,V
